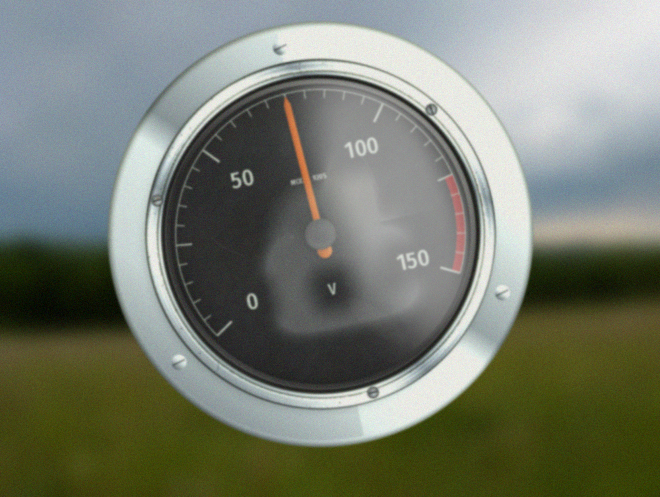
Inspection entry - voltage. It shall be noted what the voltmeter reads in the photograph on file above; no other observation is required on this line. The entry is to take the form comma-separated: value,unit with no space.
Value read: 75,V
